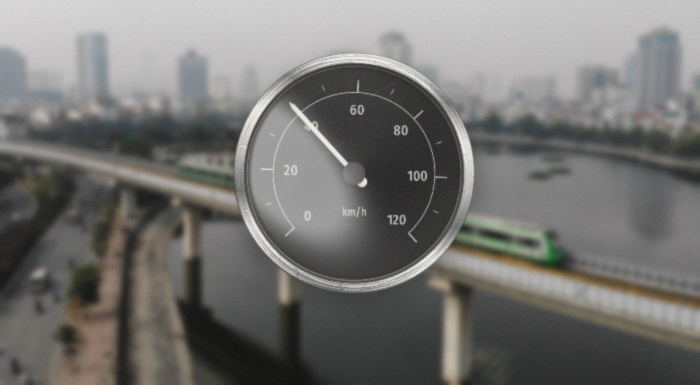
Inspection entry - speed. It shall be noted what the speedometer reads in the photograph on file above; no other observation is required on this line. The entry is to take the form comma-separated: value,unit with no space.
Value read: 40,km/h
